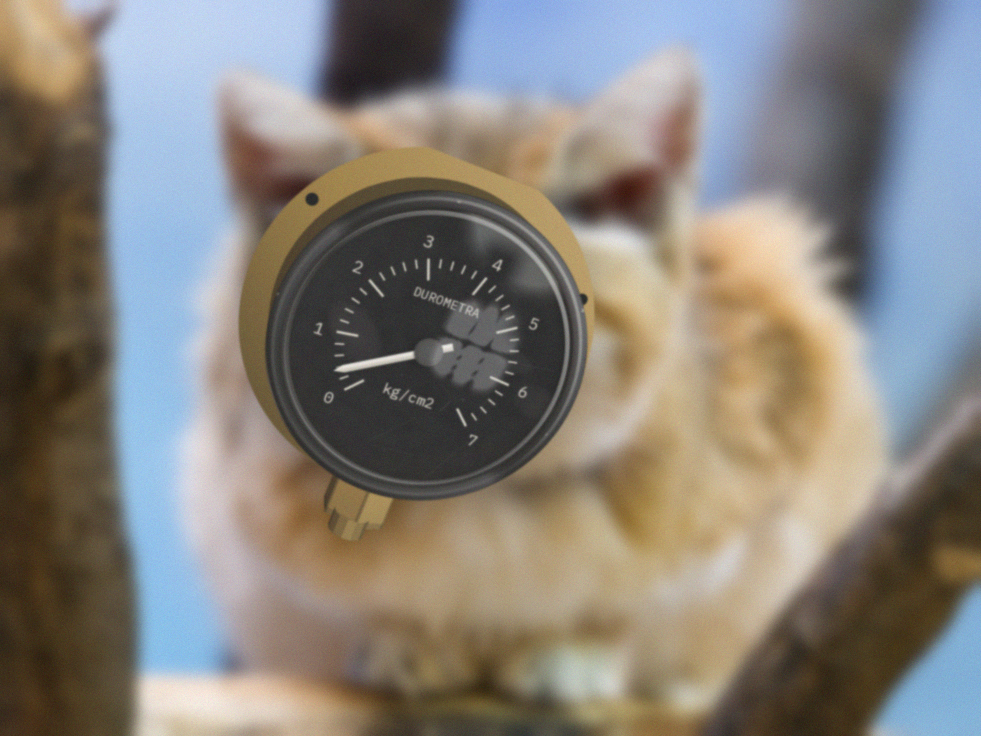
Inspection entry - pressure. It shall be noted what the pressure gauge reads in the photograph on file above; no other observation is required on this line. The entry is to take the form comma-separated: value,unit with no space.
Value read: 0.4,kg/cm²
